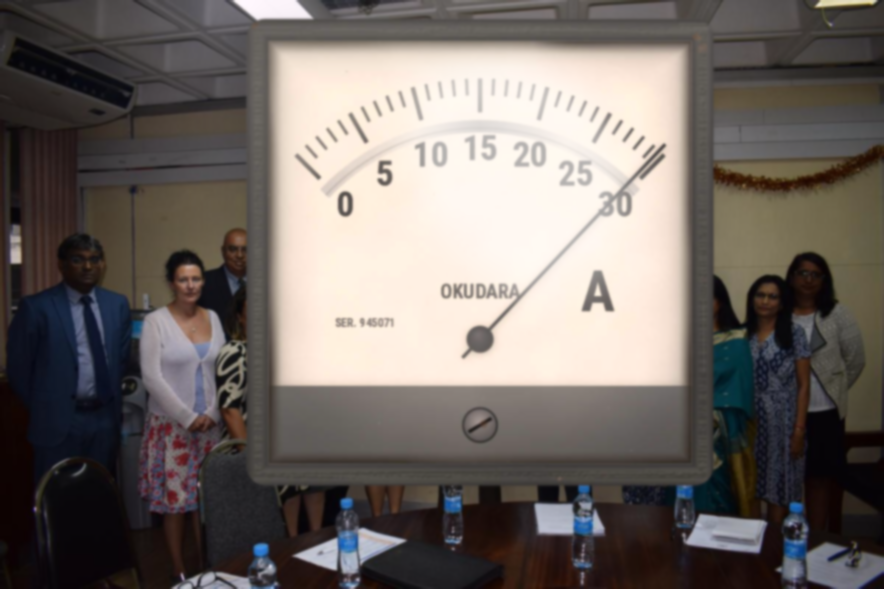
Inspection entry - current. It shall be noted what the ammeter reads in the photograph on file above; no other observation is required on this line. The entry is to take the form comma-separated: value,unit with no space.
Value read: 29.5,A
